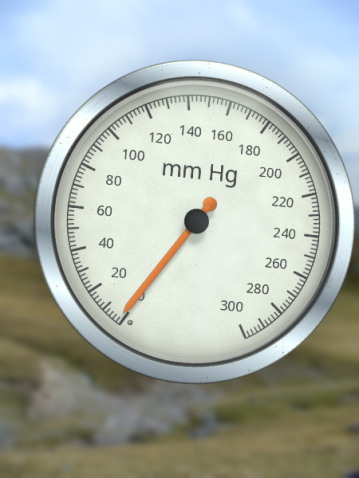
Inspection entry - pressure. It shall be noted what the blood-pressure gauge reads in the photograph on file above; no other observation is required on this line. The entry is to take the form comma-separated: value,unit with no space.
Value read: 2,mmHg
